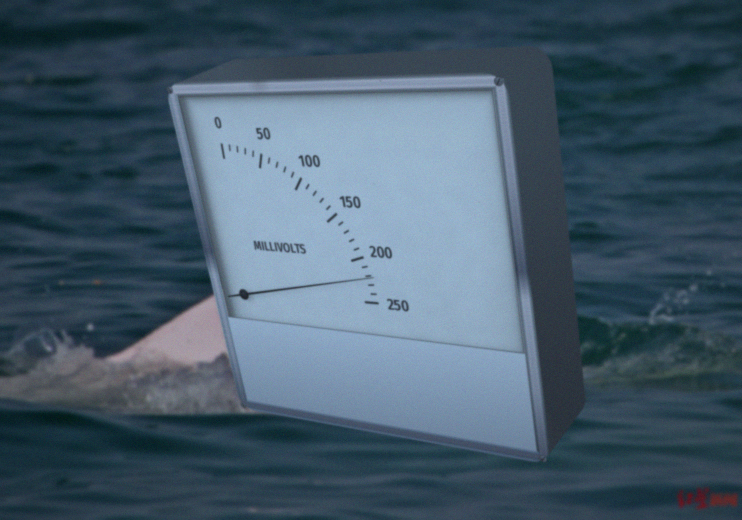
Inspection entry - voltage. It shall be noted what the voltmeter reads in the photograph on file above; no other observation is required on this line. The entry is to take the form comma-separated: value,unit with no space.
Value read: 220,mV
